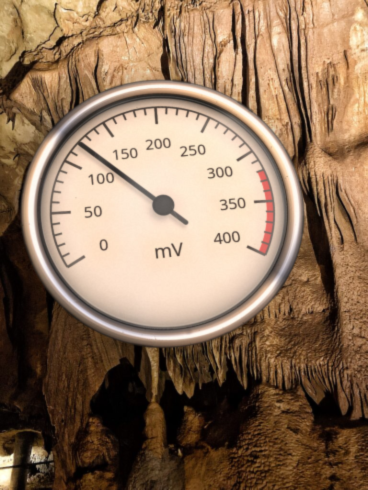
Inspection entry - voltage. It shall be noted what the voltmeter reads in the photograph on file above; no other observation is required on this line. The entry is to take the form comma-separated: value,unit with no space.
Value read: 120,mV
